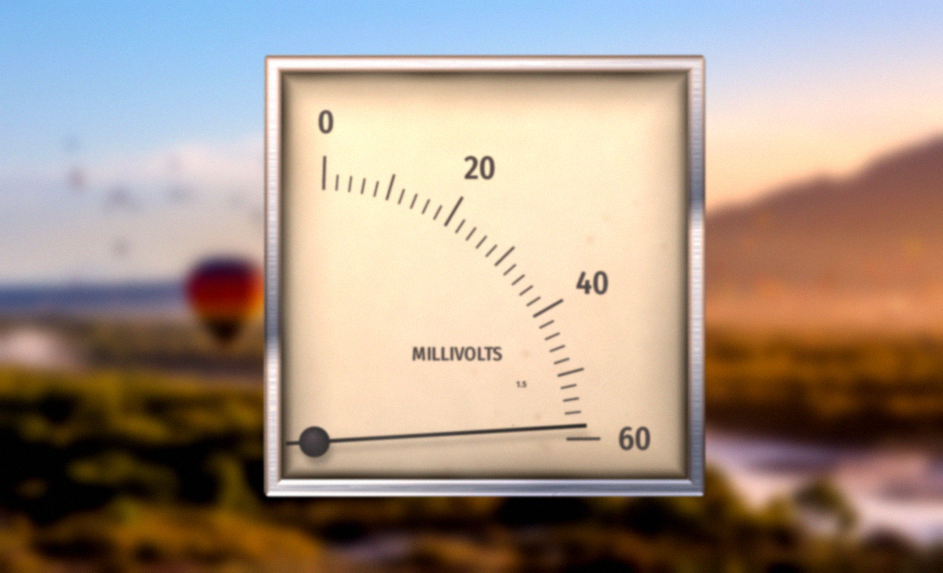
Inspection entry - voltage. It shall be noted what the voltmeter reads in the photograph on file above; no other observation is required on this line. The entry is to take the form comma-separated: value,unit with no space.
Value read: 58,mV
